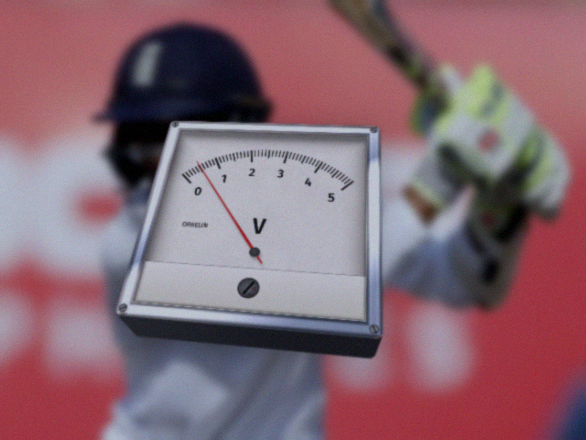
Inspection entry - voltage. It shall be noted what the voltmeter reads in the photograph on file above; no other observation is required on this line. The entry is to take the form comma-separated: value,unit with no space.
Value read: 0.5,V
